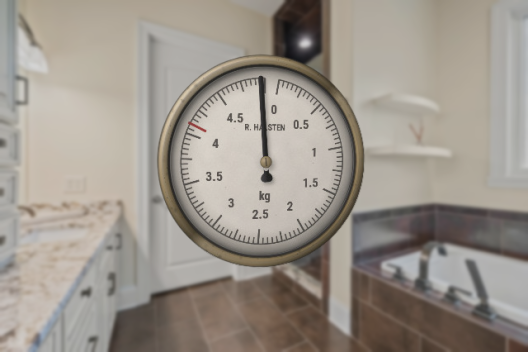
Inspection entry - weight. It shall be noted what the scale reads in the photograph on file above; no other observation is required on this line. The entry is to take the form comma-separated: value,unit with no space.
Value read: 4.95,kg
